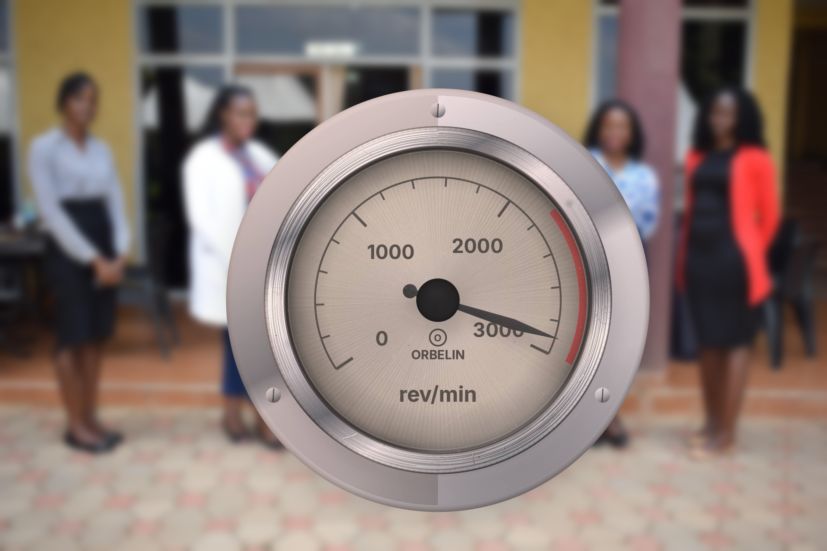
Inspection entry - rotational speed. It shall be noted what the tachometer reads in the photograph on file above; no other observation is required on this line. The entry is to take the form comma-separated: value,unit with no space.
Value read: 2900,rpm
